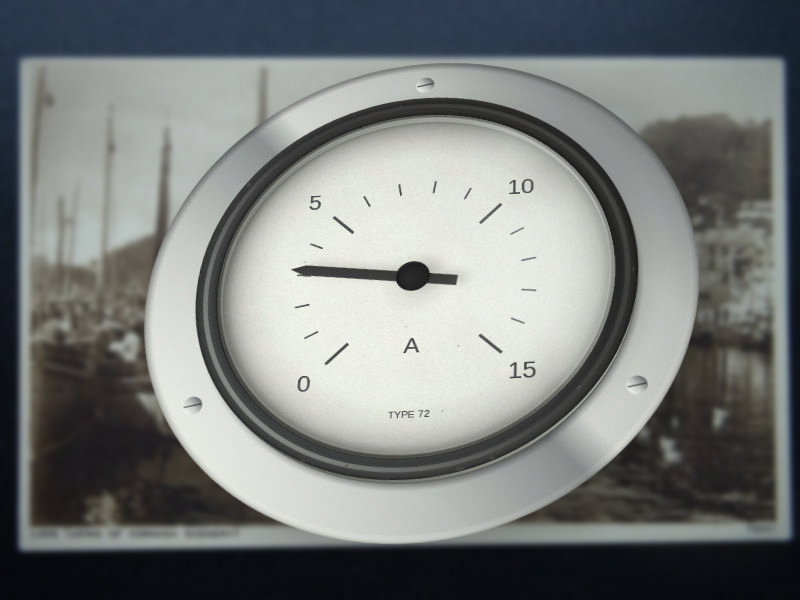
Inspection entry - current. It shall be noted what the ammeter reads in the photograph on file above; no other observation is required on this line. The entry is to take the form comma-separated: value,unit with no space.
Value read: 3,A
